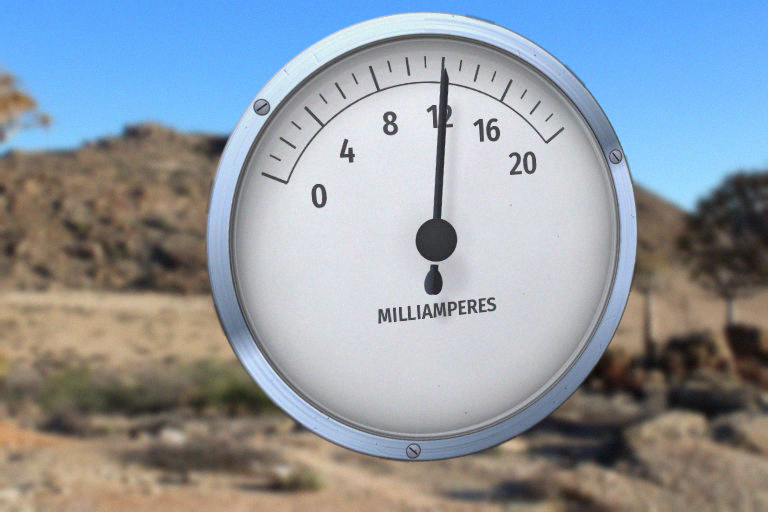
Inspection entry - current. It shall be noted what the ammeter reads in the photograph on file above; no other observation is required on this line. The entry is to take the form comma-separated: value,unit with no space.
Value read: 12,mA
